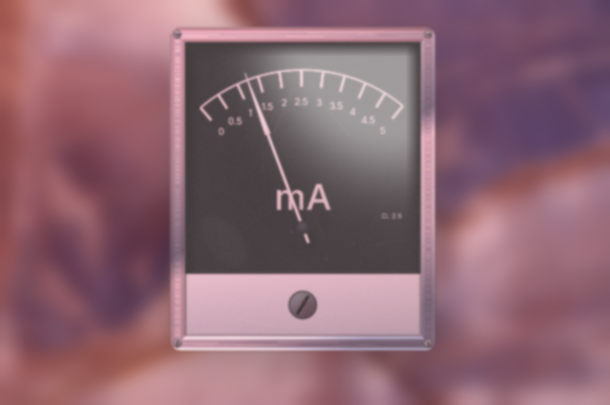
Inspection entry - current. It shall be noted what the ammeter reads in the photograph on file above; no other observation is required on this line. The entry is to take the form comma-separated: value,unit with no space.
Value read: 1.25,mA
